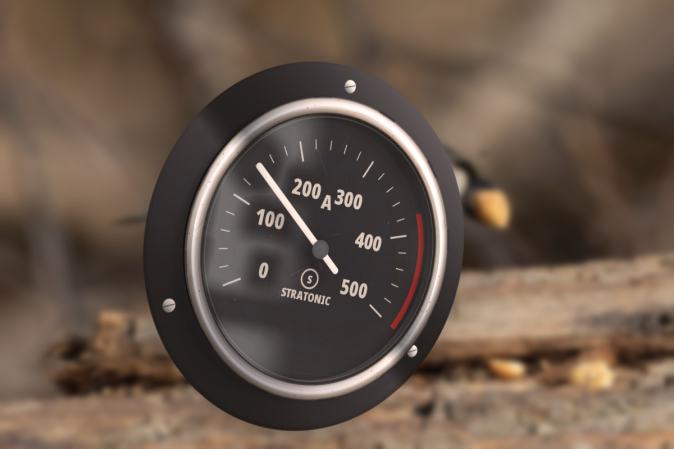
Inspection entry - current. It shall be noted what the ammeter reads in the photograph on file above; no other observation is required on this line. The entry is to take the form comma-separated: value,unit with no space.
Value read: 140,A
